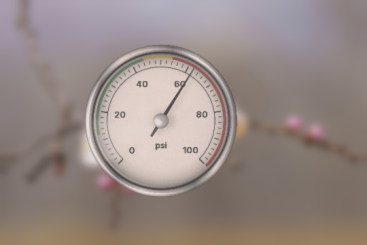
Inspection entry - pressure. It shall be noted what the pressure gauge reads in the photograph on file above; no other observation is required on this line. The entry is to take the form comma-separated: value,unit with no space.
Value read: 62,psi
